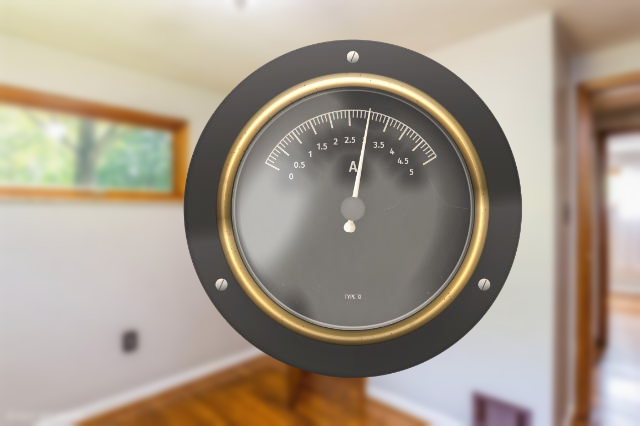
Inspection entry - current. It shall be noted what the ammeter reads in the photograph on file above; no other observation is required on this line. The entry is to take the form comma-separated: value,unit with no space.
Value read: 3,A
